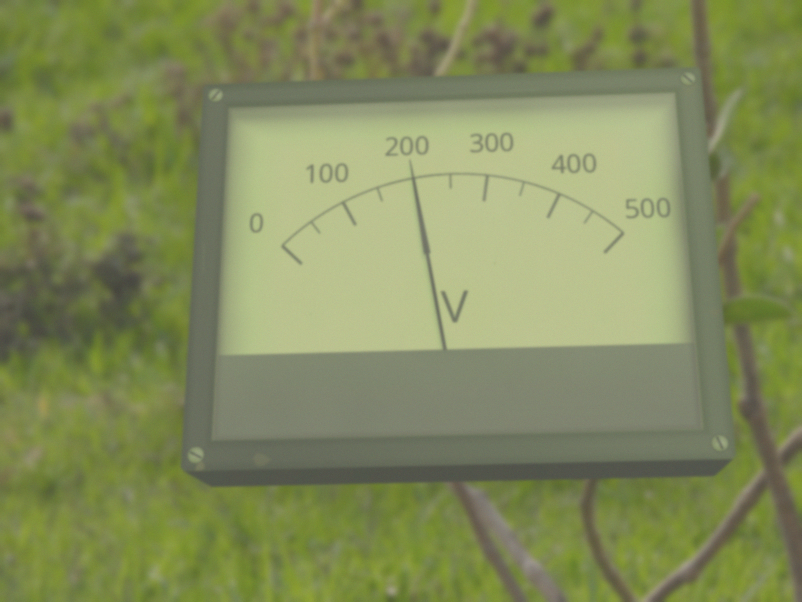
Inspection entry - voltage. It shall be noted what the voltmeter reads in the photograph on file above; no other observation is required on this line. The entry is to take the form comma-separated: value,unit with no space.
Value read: 200,V
